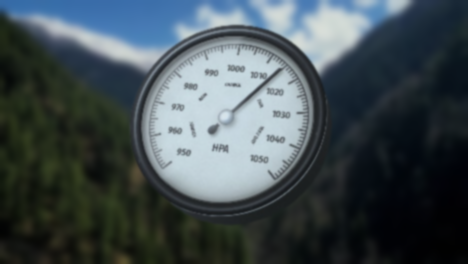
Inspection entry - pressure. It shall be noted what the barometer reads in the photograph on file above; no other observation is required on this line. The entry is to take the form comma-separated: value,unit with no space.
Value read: 1015,hPa
